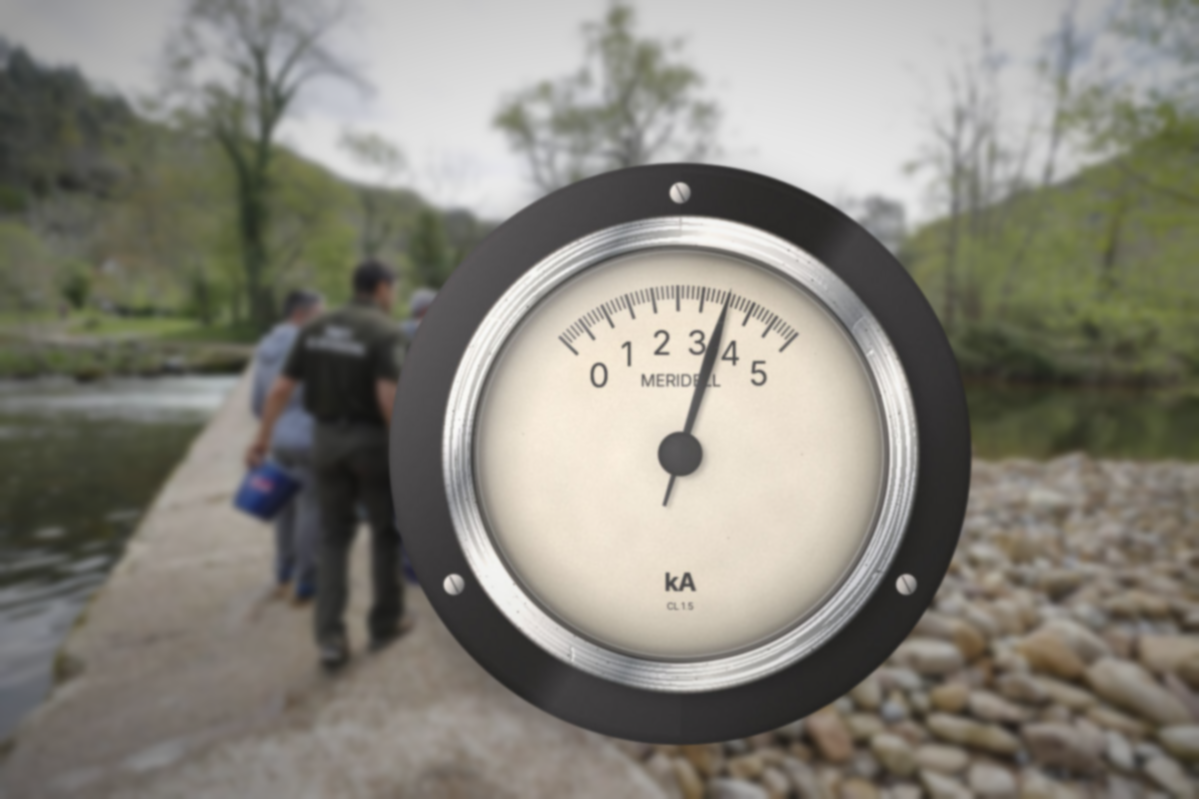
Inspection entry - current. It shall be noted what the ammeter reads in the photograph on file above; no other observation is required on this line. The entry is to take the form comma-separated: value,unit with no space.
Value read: 3.5,kA
